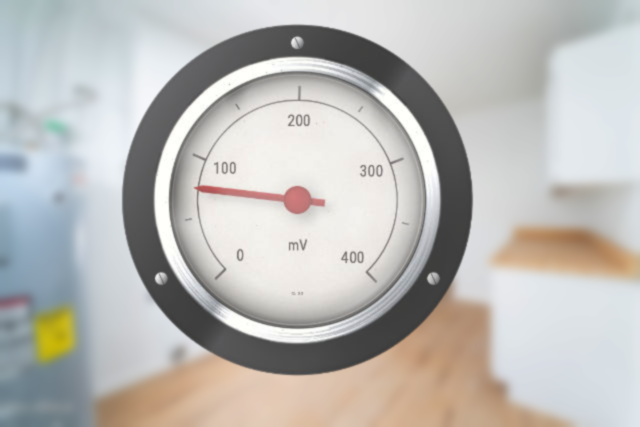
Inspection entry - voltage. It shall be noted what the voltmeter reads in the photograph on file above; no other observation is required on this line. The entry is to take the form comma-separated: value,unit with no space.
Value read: 75,mV
